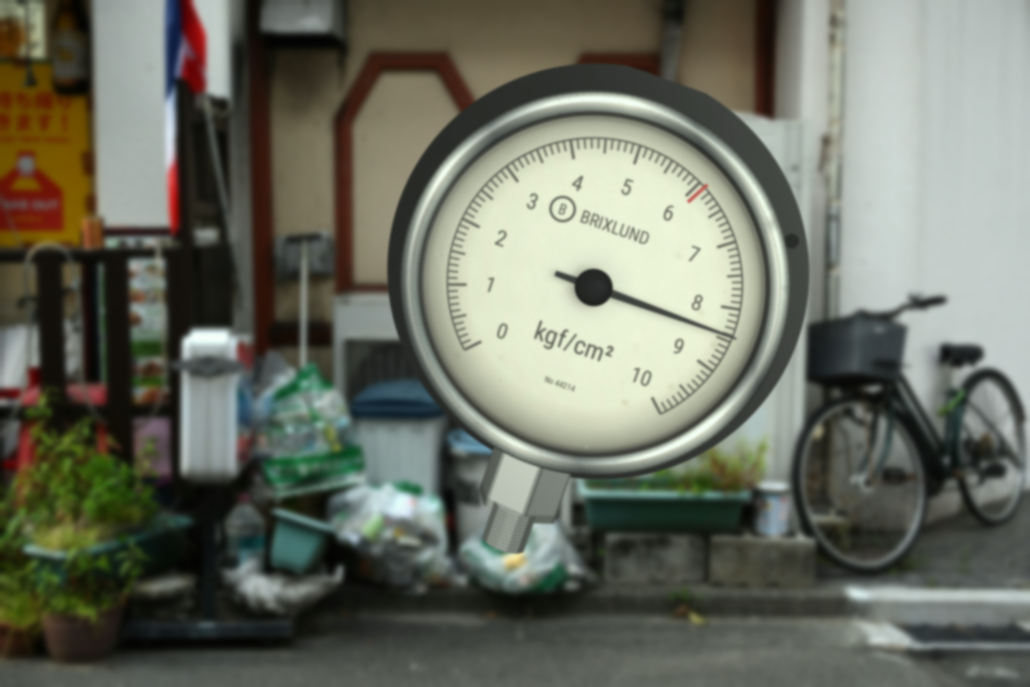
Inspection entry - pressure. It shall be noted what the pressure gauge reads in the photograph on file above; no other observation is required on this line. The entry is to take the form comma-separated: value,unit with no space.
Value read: 8.4,kg/cm²
